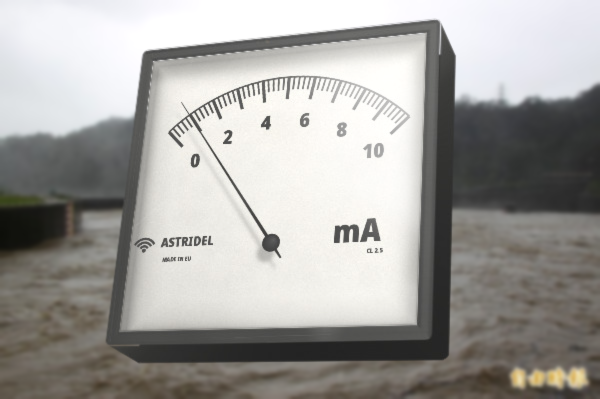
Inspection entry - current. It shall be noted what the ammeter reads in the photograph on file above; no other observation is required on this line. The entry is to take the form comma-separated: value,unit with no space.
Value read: 1,mA
